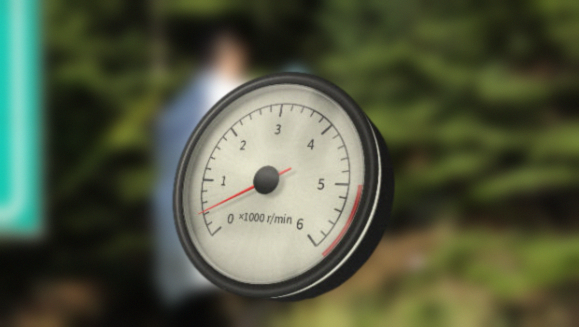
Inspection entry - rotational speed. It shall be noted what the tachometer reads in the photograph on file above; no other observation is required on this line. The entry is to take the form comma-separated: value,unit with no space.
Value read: 400,rpm
